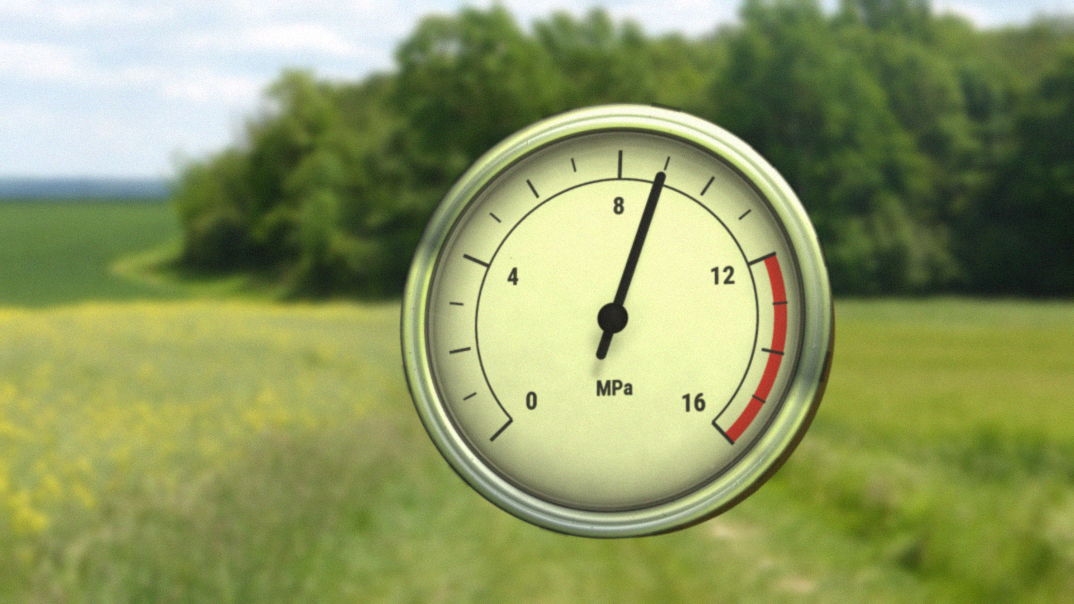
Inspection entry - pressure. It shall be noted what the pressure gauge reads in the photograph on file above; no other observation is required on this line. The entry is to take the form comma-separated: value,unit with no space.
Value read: 9,MPa
